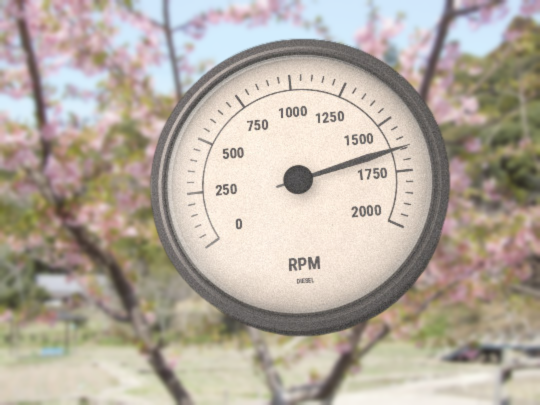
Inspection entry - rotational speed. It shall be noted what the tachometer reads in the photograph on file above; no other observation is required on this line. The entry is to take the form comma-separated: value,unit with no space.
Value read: 1650,rpm
